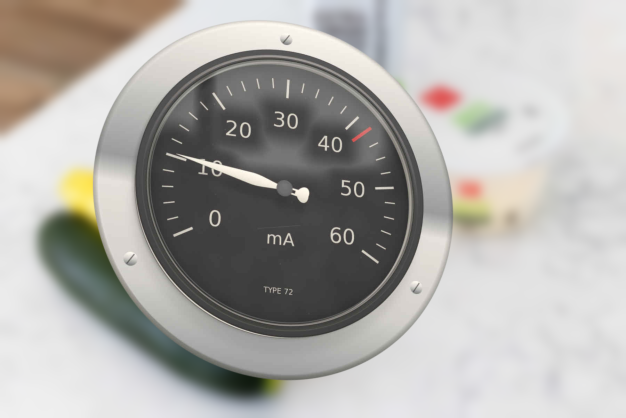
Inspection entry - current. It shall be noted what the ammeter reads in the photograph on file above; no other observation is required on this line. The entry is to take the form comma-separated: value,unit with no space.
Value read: 10,mA
